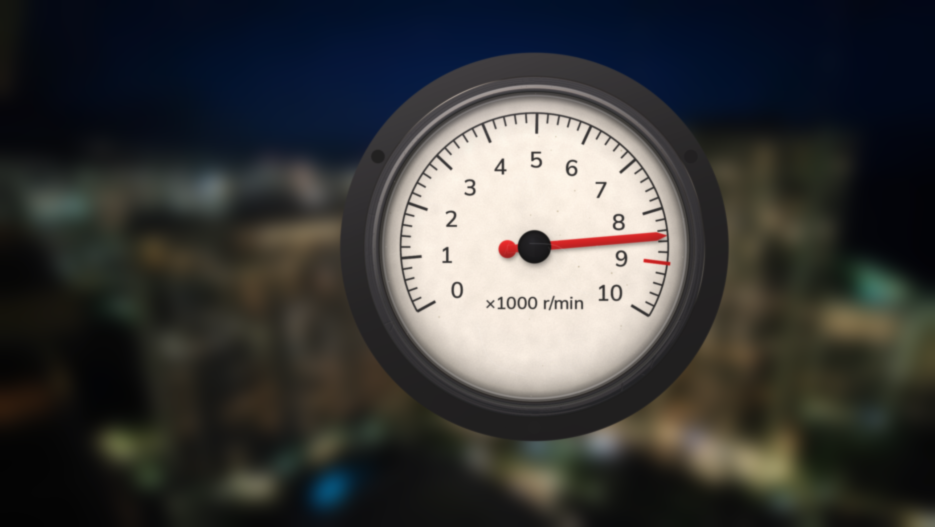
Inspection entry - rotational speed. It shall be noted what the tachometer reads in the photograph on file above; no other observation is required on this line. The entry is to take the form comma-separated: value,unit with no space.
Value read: 8500,rpm
